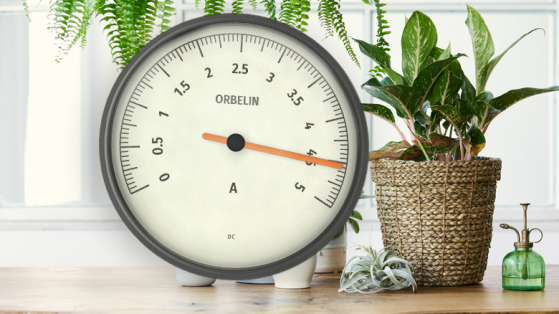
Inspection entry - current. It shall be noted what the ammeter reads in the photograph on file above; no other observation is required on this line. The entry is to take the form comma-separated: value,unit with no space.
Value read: 4.55,A
